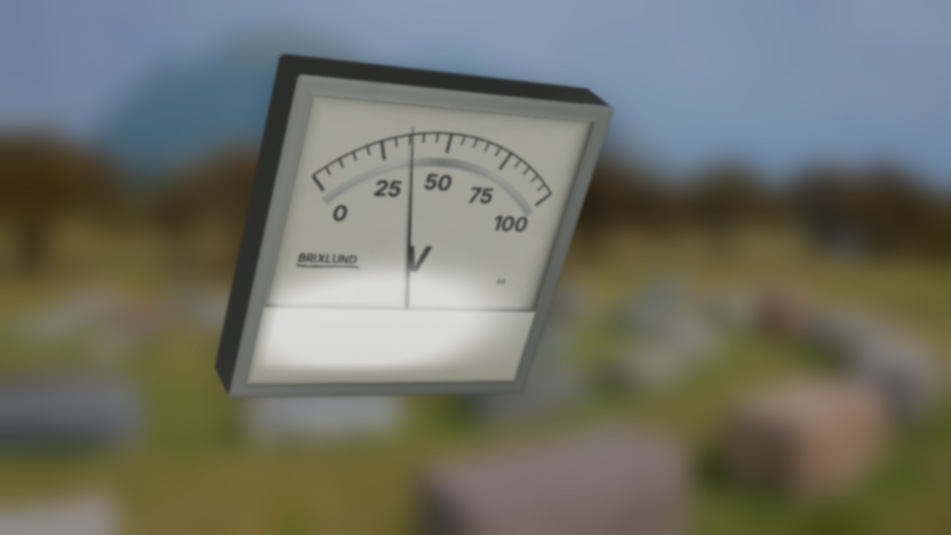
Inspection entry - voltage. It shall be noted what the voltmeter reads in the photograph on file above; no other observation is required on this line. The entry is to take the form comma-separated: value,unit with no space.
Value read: 35,V
